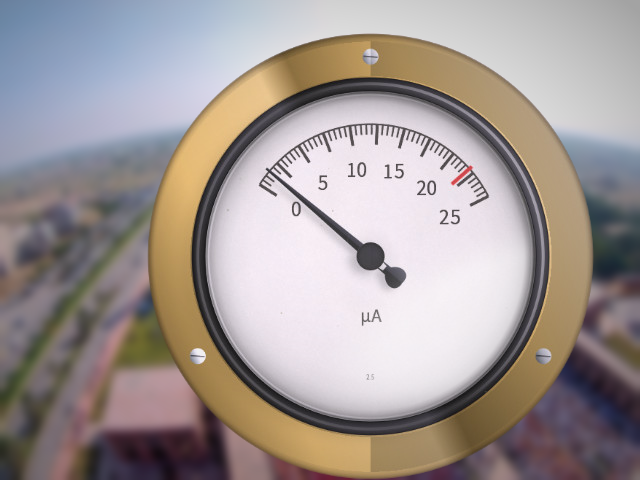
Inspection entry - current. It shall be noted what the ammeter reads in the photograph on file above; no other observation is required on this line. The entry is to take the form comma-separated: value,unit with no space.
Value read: 1.5,µA
